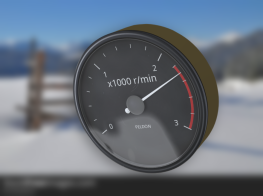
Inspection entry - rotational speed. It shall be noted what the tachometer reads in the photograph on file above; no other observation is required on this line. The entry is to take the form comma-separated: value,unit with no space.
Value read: 2300,rpm
